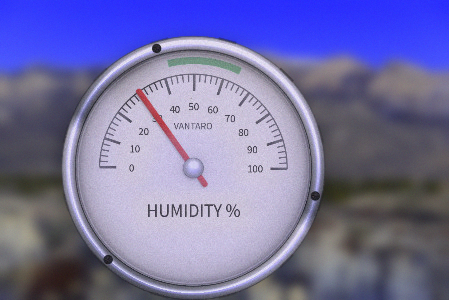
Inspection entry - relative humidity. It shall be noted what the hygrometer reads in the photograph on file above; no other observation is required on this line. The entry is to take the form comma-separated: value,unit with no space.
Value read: 30,%
